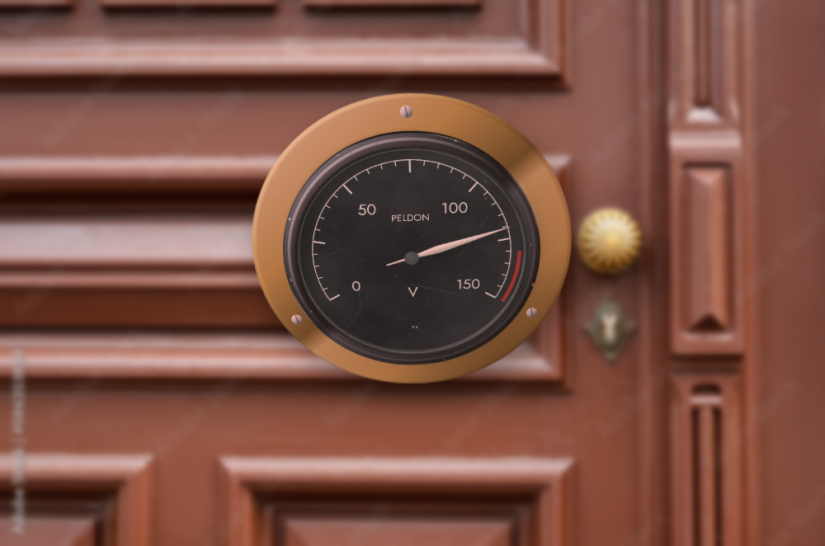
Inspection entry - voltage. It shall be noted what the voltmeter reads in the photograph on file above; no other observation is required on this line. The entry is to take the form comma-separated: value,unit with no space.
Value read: 120,V
